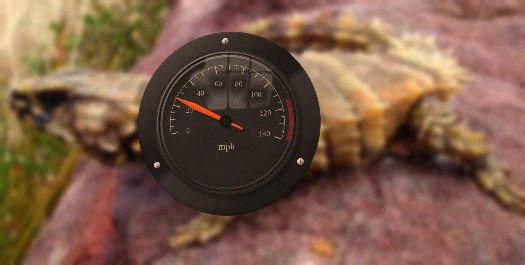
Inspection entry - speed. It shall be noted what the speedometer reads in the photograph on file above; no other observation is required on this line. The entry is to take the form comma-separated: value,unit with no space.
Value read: 25,mph
